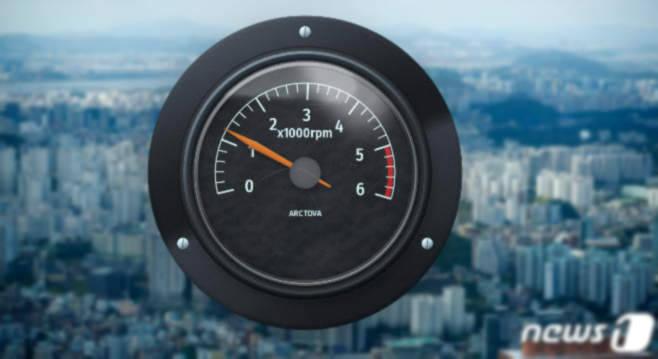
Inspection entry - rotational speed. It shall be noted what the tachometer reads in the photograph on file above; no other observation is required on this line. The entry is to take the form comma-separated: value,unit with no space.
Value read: 1200,rpm
